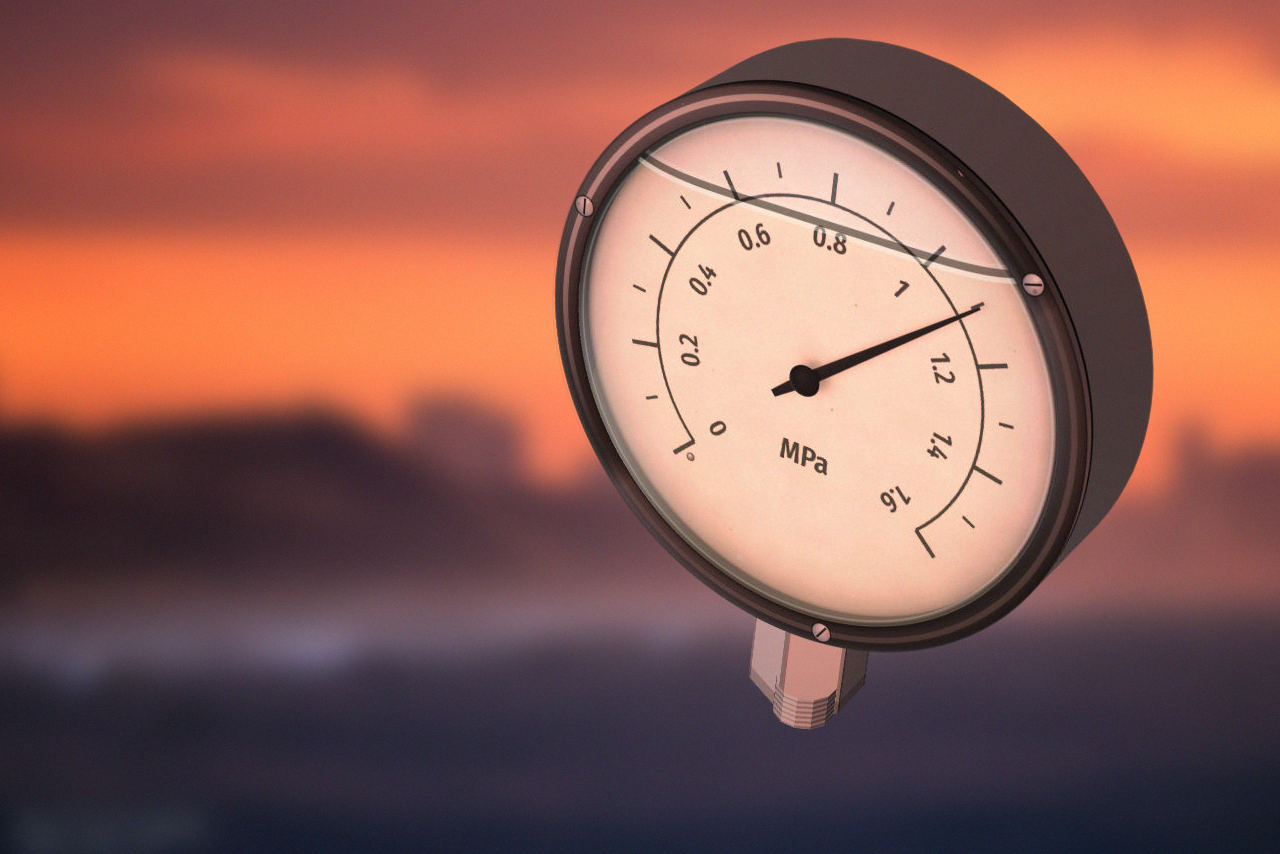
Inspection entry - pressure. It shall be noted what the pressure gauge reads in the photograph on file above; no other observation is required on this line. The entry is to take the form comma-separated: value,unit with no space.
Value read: 1.1,MPa
